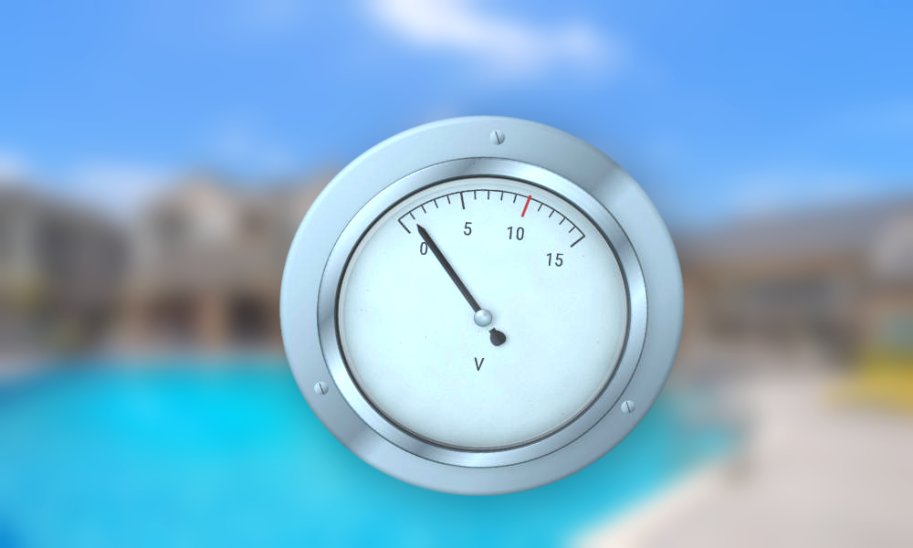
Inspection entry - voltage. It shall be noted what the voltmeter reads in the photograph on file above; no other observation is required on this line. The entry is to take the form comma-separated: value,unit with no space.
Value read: 1,V
